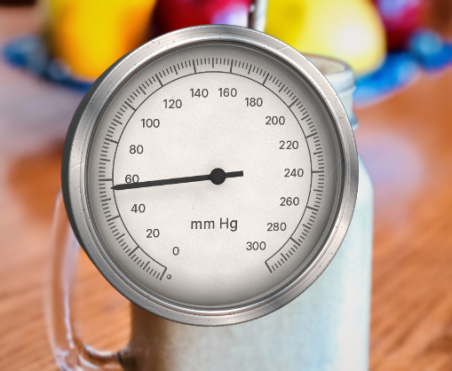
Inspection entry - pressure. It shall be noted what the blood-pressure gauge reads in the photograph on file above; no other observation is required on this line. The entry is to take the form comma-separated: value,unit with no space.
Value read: 56,mmHg
